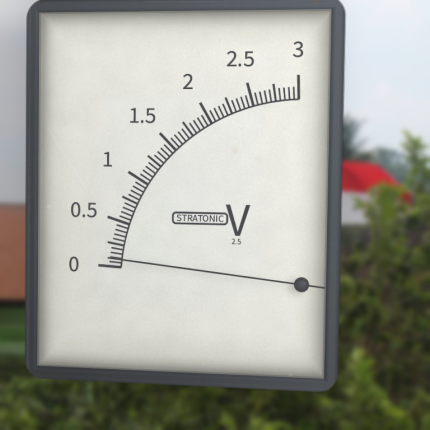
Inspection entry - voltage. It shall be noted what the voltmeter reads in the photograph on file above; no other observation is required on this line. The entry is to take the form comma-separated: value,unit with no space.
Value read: 0.1,V
